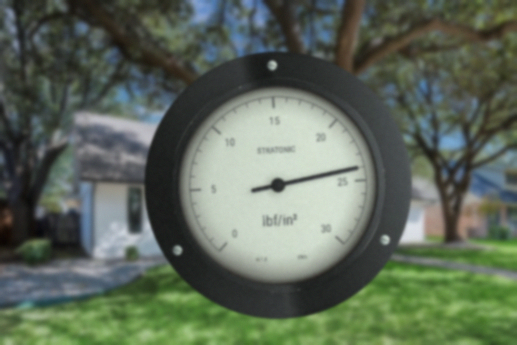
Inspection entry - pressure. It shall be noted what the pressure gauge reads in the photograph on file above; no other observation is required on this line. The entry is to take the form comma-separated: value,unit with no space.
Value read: 24,psi
